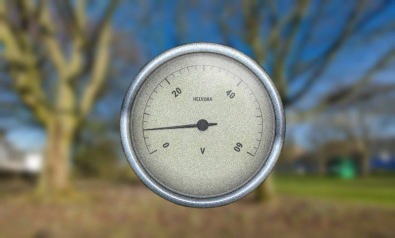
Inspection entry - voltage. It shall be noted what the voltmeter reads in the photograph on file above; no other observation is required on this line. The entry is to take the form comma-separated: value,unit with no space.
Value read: 6,V
